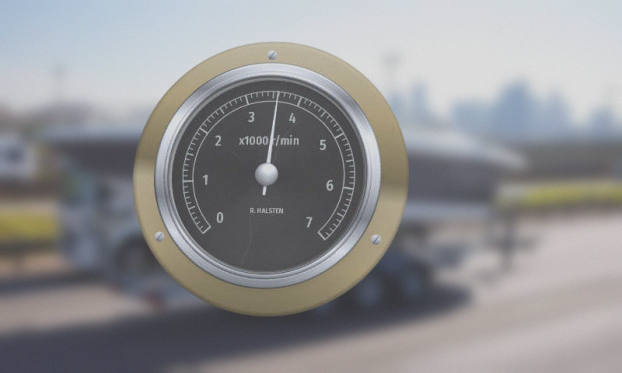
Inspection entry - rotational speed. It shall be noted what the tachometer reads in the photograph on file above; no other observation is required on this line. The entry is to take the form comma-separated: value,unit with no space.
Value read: 3600,rpm
